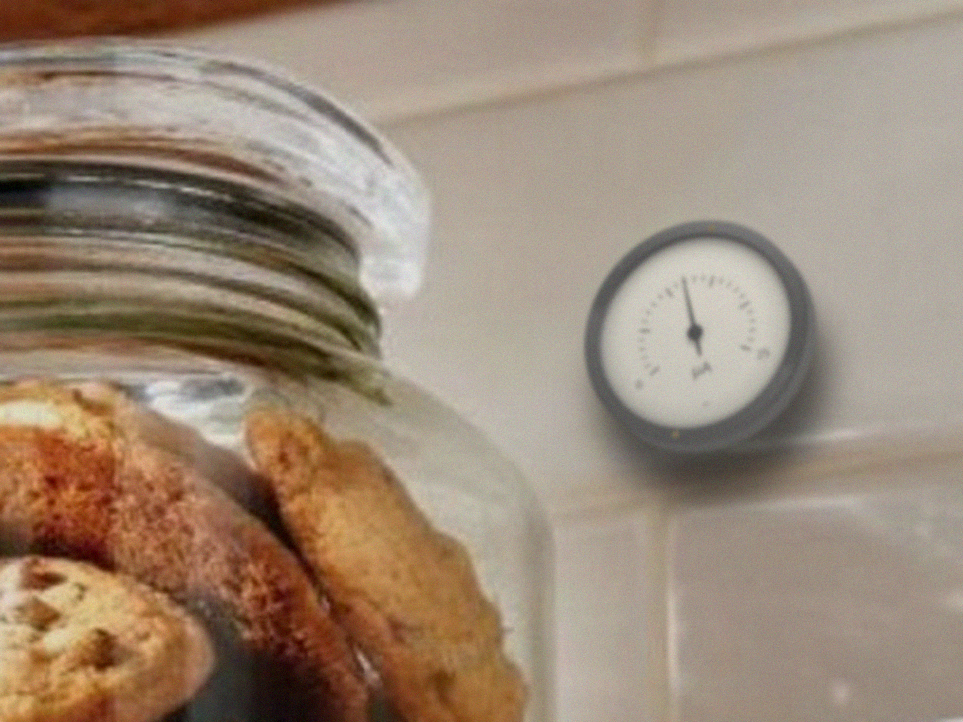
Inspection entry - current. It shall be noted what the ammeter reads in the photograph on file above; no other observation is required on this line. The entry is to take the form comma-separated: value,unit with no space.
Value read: 12,µA
